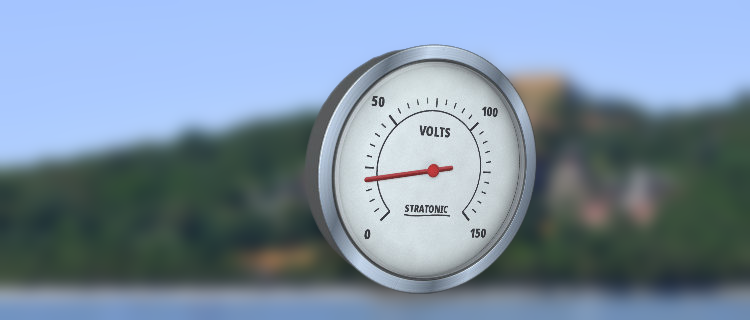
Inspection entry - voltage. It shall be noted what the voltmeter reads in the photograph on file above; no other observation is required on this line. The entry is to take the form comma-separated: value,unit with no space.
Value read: 20,V
